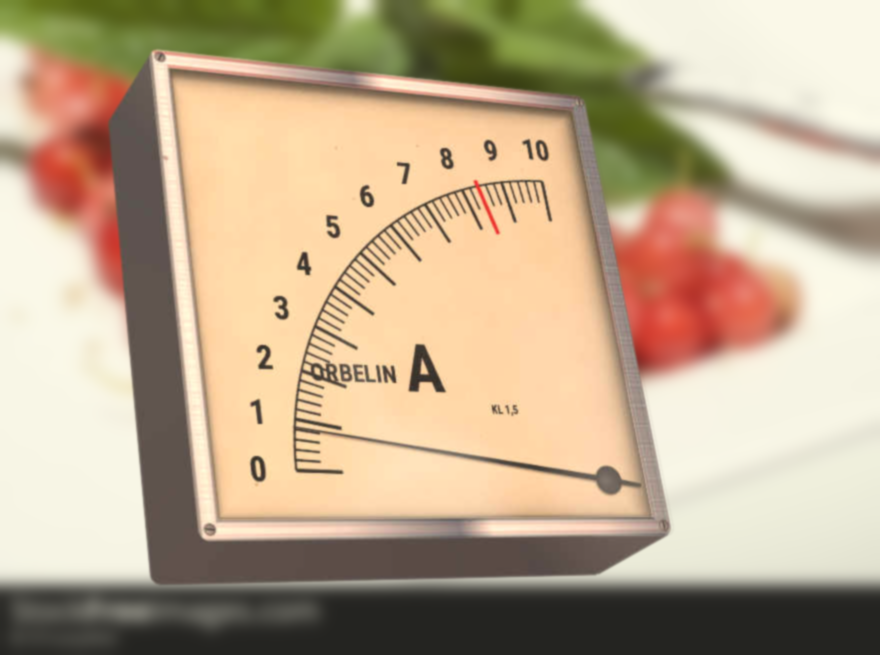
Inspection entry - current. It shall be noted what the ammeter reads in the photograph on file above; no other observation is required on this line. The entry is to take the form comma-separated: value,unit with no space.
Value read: 0.8,A
